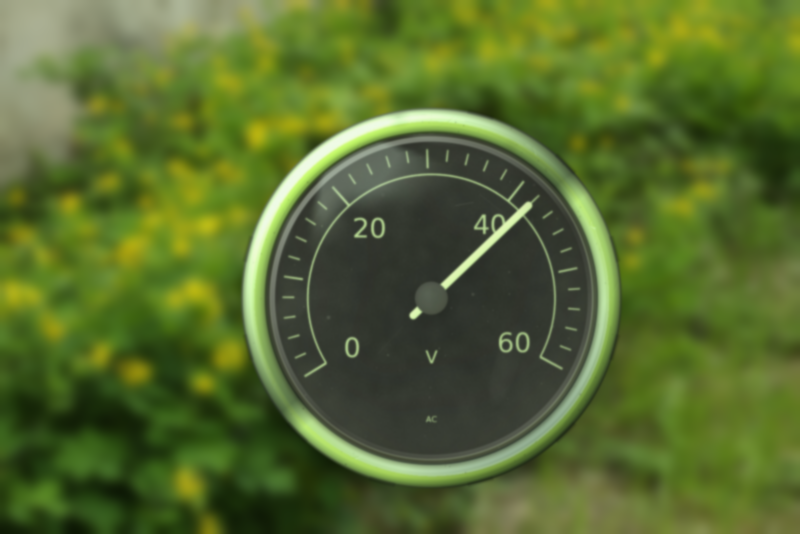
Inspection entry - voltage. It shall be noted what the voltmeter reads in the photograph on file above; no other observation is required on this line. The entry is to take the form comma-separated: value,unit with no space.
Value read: 42,V
